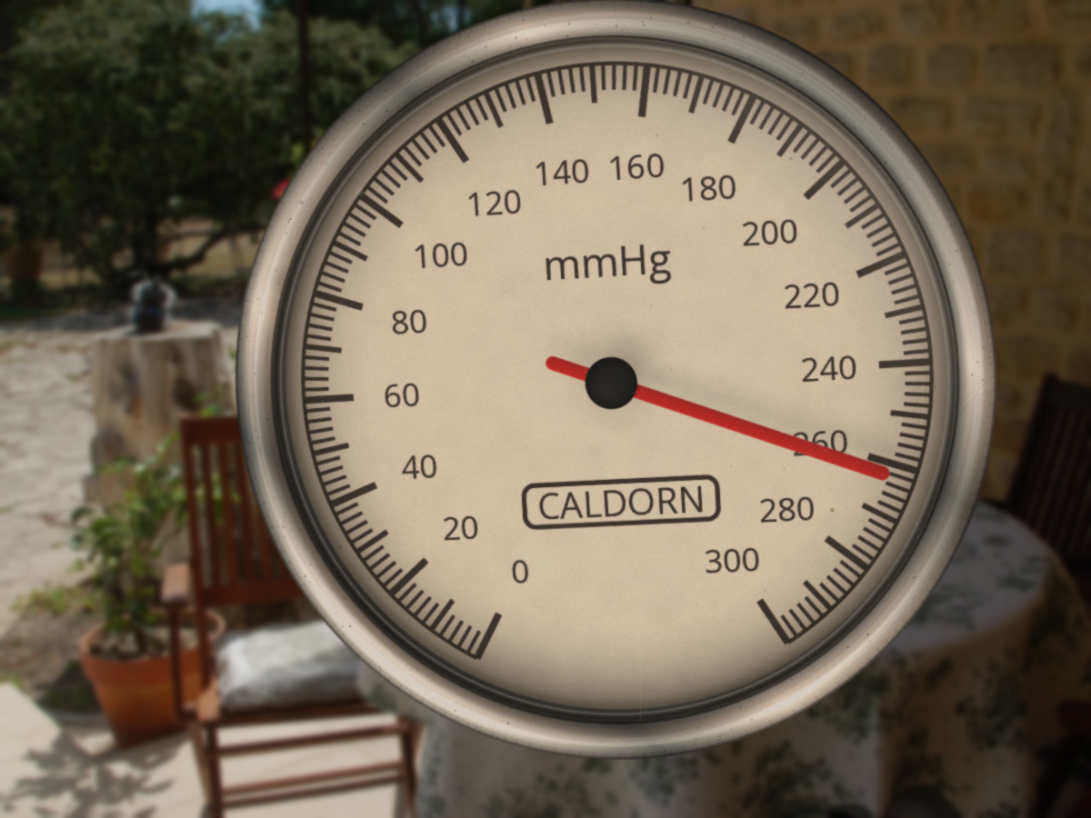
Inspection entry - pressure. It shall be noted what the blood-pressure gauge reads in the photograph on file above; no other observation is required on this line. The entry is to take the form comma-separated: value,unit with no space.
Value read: 262,mmHg
